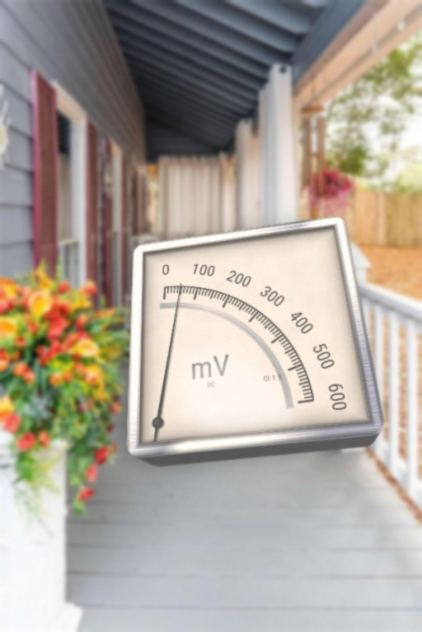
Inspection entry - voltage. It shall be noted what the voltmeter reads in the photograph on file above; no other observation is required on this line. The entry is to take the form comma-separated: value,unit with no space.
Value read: 50,mV
